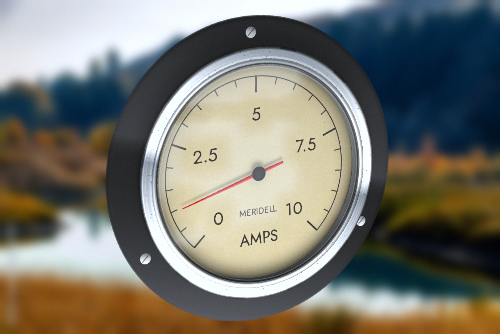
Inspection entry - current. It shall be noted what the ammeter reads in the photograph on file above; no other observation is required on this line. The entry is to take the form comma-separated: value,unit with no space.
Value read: 1,A
